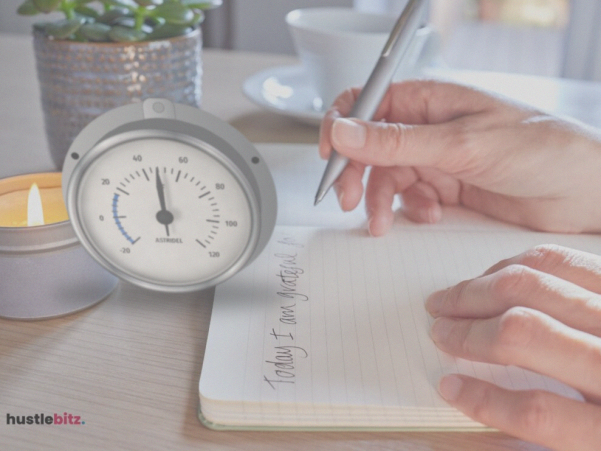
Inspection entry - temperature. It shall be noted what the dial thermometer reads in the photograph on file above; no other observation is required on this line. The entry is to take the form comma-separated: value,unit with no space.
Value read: 48,°F
